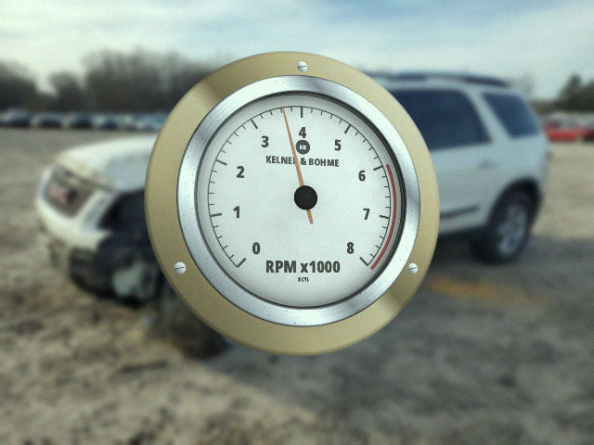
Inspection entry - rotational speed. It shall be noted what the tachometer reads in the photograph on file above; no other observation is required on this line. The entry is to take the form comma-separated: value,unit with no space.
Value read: 3600,rpm
